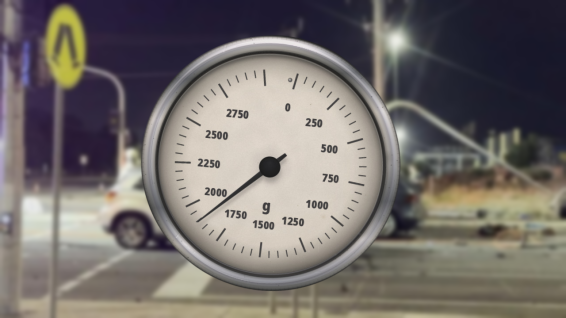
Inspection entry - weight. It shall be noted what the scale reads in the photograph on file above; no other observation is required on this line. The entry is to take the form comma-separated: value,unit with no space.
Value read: 1900,g
